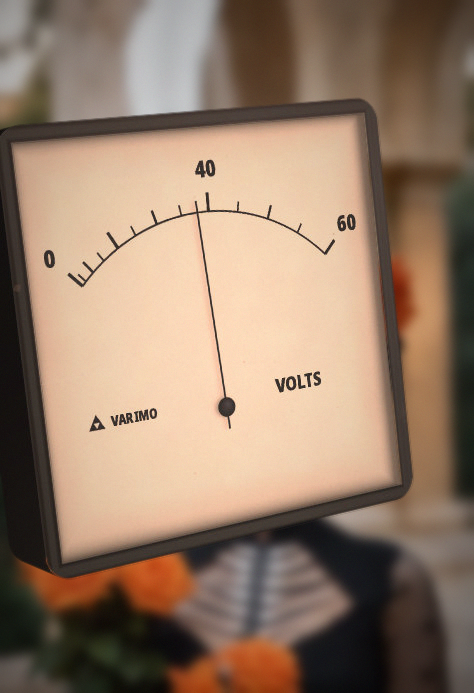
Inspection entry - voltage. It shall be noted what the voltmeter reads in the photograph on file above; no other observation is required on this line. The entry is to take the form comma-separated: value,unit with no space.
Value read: 37.5,V
